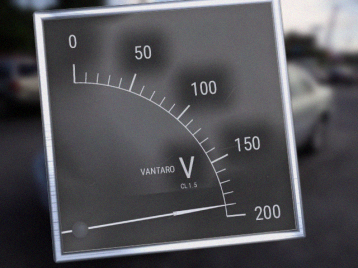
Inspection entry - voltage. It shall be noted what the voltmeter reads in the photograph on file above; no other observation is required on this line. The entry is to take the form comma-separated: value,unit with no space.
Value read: 190,V
